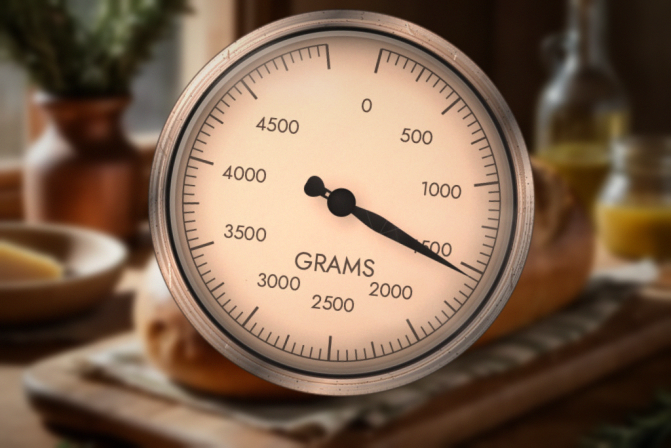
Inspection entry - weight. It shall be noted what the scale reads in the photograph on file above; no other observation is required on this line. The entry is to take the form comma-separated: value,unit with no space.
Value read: 1550,g
